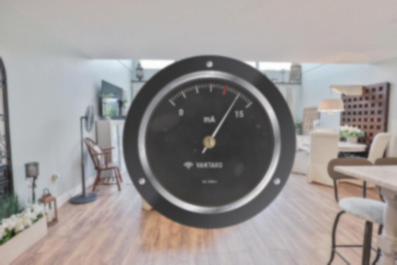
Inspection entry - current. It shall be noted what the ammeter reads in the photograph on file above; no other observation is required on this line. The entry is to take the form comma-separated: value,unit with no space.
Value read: 12.5,mA
